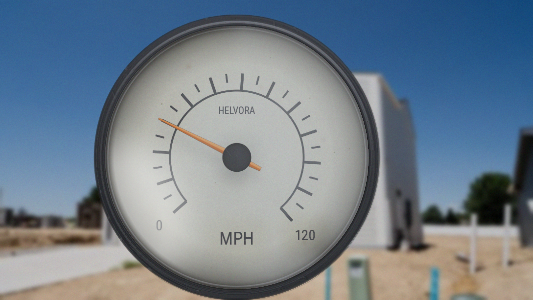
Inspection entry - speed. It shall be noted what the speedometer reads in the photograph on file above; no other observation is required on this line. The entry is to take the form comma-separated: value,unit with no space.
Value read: 30,mph
